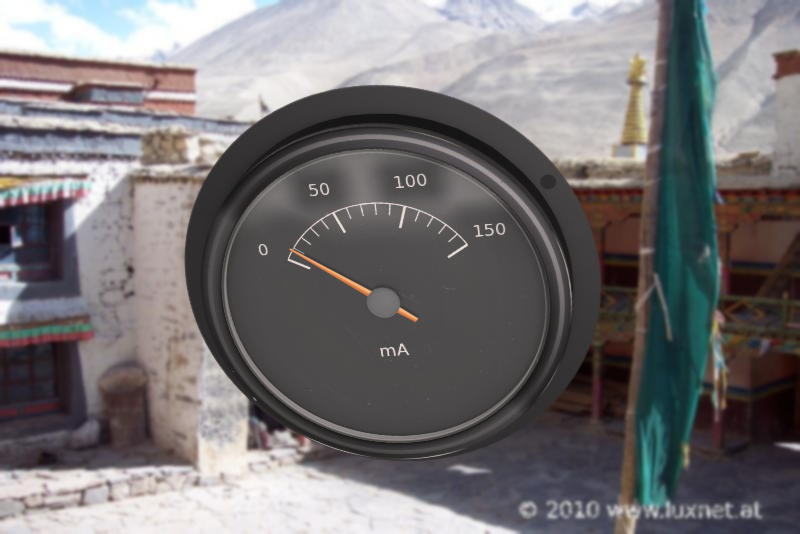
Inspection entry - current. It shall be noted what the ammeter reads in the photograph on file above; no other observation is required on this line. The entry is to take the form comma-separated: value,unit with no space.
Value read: 10,mA
